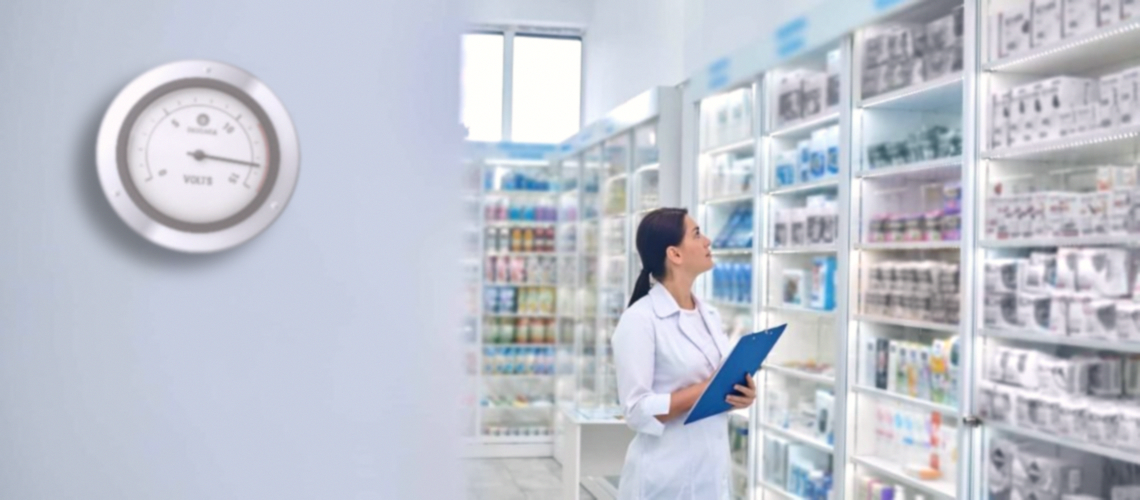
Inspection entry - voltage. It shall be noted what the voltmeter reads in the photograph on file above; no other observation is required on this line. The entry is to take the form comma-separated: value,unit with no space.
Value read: 13.5,V
